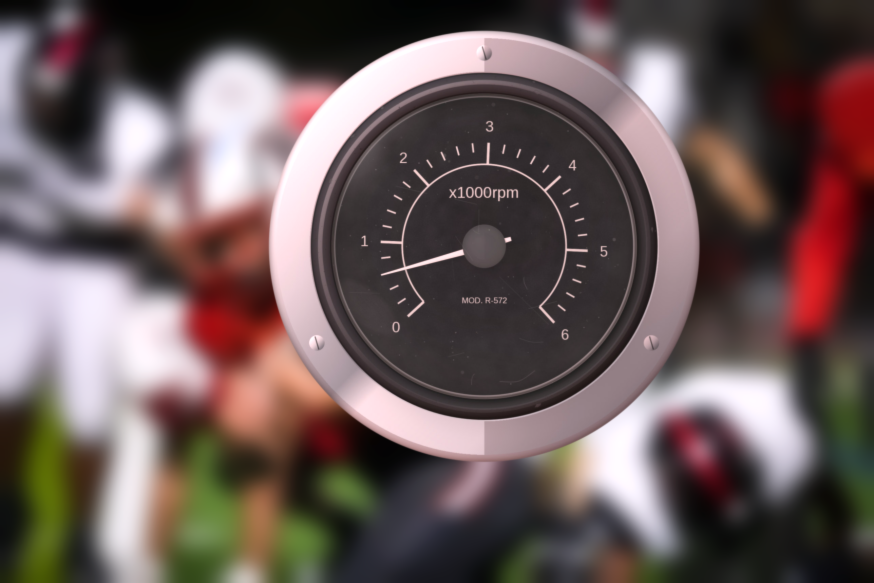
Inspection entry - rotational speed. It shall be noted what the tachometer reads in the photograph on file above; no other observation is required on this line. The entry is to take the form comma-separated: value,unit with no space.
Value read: 600,rpm
